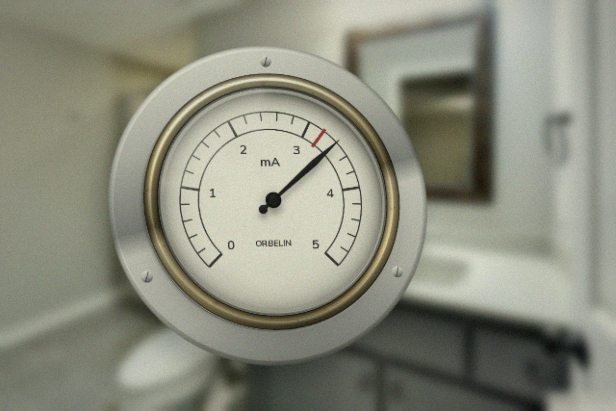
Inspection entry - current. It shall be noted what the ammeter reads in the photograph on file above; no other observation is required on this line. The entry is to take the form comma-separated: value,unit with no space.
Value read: 3.4,mA
